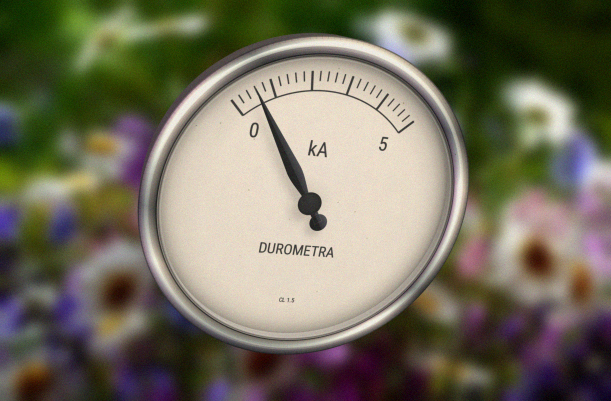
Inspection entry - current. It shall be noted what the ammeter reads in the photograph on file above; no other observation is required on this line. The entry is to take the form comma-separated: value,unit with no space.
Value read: 0.6,kA
